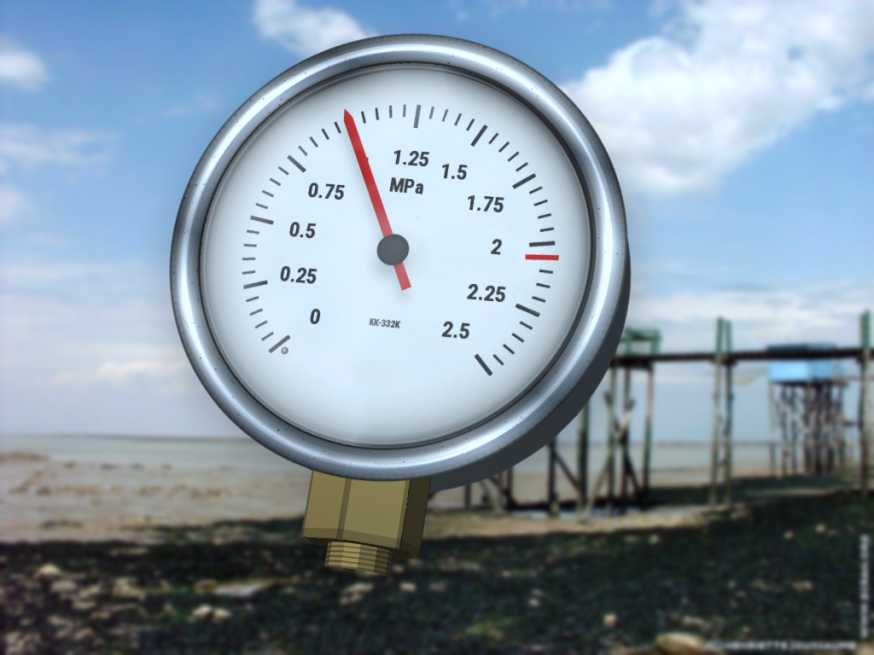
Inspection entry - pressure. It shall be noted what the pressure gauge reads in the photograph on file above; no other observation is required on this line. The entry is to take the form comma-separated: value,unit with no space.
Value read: 1,MPa
